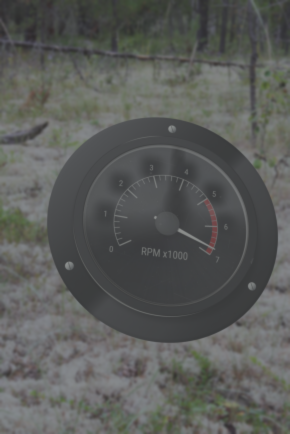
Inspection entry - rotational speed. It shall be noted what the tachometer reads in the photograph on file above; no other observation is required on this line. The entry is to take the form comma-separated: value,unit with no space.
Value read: 6800,rpm
